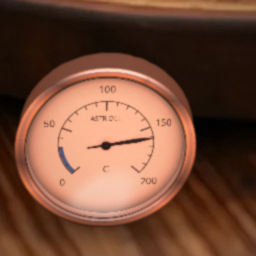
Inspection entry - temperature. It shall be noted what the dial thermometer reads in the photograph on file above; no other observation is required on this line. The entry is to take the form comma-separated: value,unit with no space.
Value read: 160,°C
